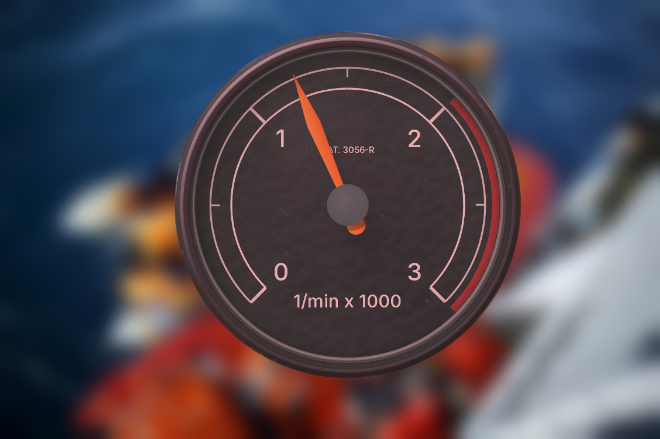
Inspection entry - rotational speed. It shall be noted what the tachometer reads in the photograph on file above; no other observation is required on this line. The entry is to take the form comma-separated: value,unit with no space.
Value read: 1250,rpm
